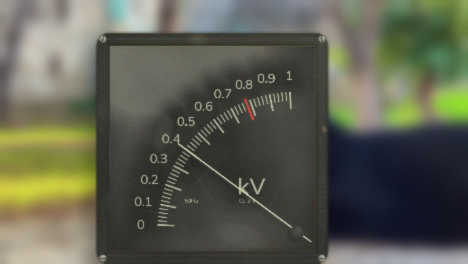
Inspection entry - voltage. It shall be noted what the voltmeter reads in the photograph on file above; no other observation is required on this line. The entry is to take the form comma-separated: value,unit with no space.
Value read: 0.4,kV
